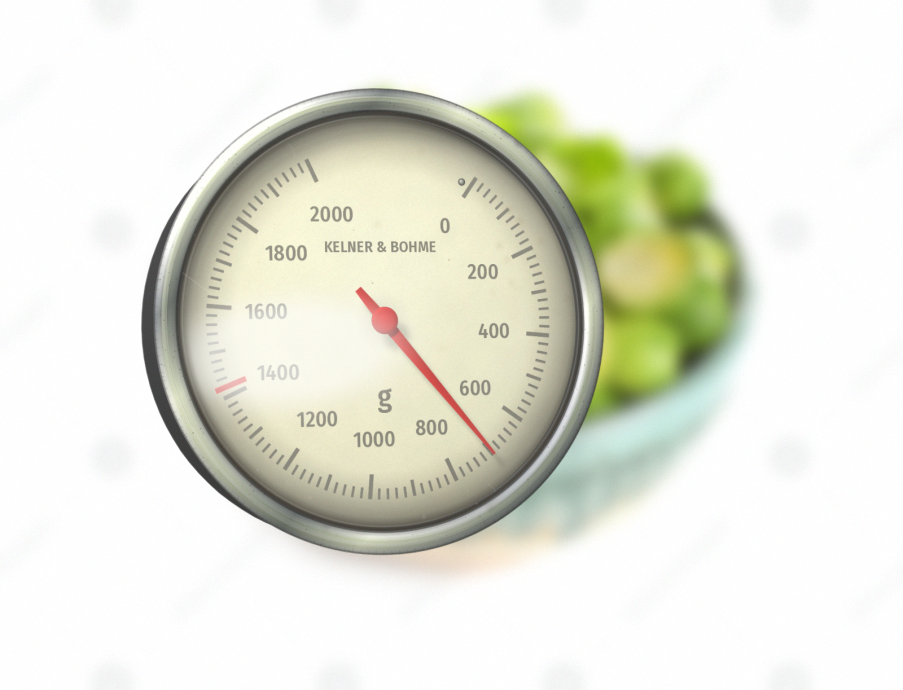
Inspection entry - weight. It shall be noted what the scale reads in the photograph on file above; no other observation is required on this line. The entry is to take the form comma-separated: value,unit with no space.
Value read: 700,g
